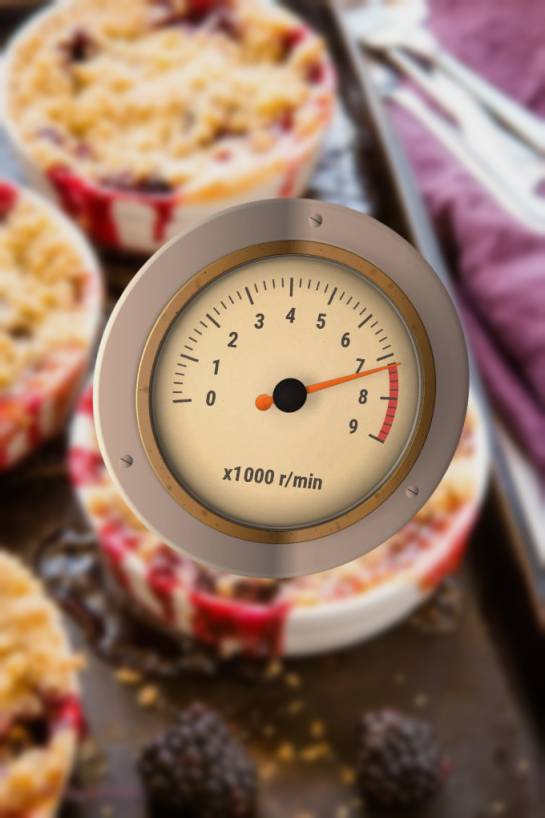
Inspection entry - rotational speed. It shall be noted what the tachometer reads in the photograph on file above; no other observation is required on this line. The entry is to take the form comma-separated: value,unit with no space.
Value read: 7200,rpm
